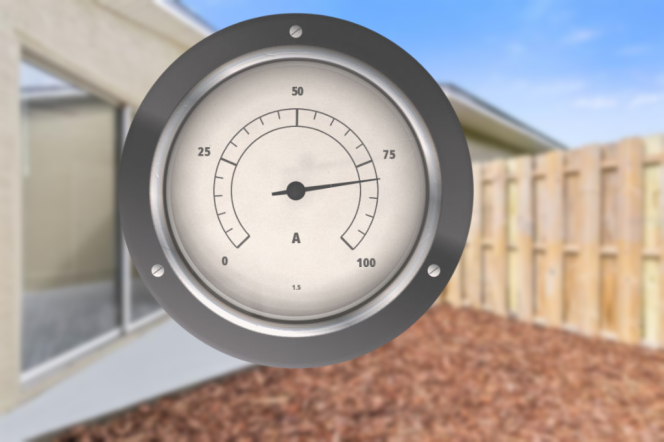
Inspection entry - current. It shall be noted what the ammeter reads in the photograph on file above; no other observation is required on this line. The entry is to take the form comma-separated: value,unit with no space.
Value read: 80,A
